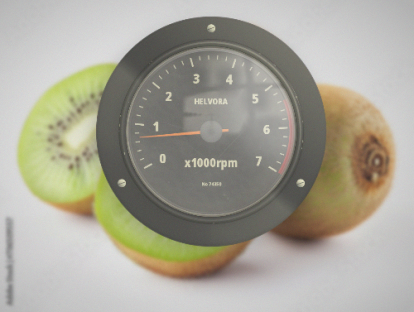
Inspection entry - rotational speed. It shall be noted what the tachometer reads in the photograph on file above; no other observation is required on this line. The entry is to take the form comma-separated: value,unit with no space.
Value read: 700,rpm
